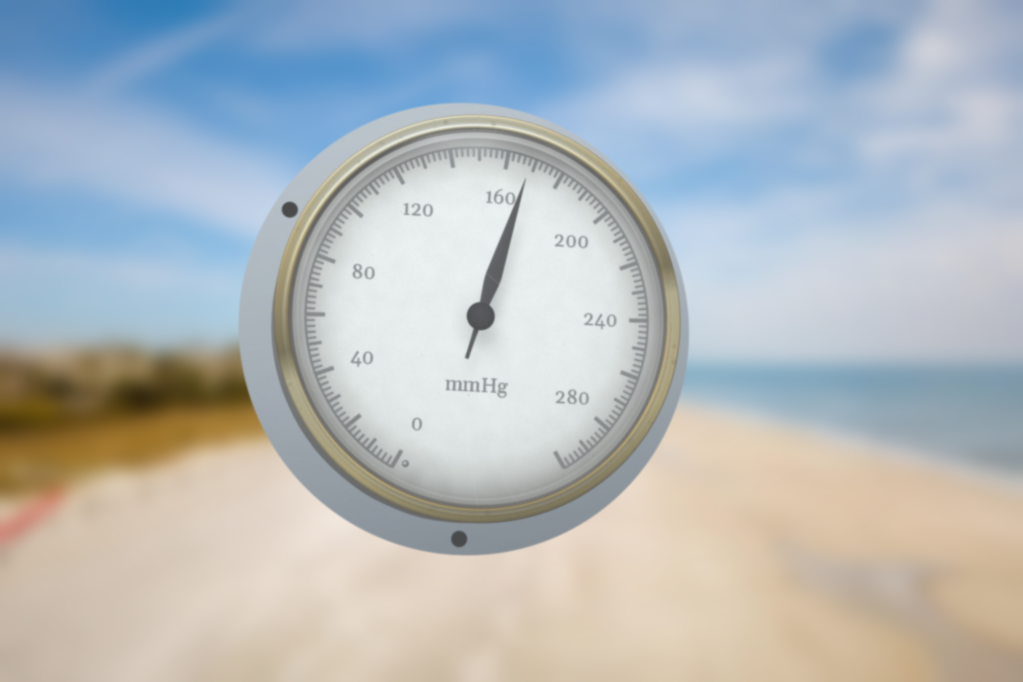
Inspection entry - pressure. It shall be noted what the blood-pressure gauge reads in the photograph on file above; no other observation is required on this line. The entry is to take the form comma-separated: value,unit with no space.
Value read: 168,mmHg
